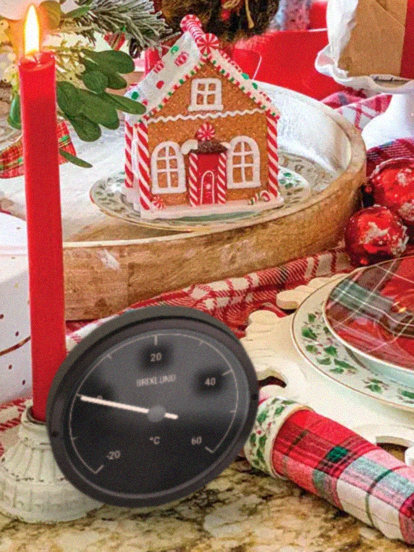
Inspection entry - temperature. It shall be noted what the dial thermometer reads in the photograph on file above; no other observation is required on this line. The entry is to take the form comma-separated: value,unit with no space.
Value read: 0,°C
